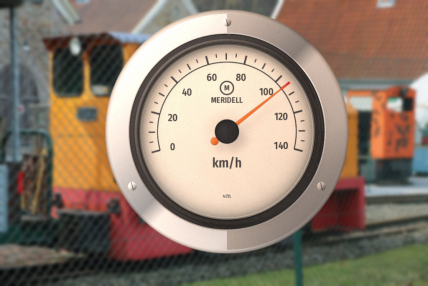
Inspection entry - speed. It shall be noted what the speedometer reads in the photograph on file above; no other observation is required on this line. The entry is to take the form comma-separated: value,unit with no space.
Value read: 105,km/h
